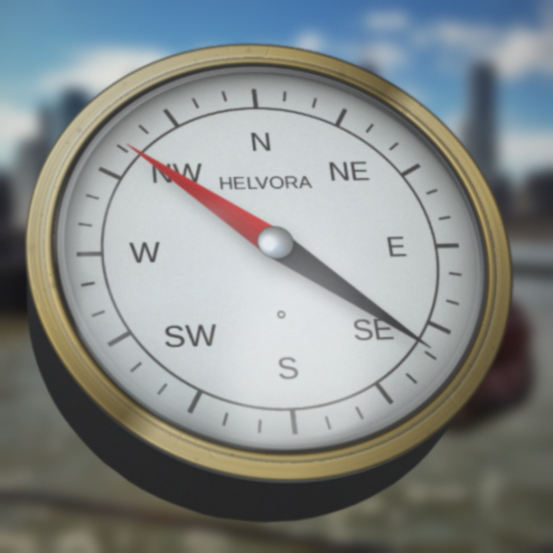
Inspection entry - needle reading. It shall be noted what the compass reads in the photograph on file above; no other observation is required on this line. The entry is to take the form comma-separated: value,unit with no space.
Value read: 310,°
